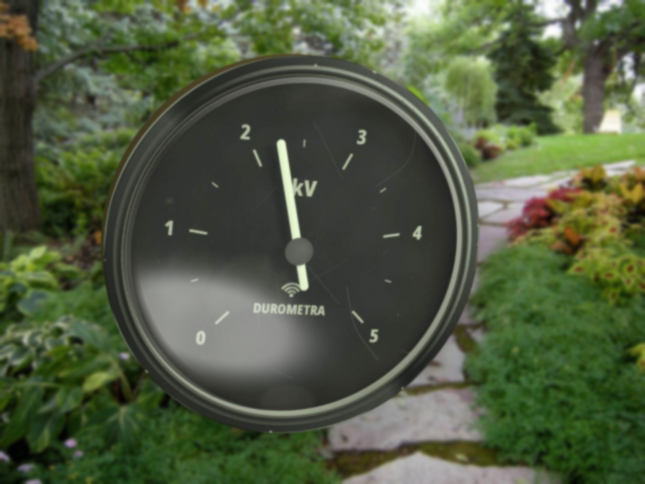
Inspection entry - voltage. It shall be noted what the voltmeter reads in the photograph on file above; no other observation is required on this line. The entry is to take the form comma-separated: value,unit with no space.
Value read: 2.25,kV
